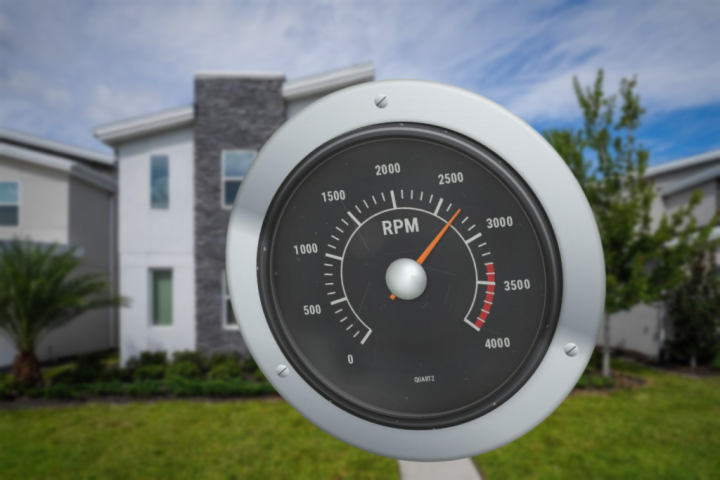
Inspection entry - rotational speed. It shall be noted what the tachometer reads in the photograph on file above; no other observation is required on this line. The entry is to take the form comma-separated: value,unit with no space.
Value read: 2700,rpm
